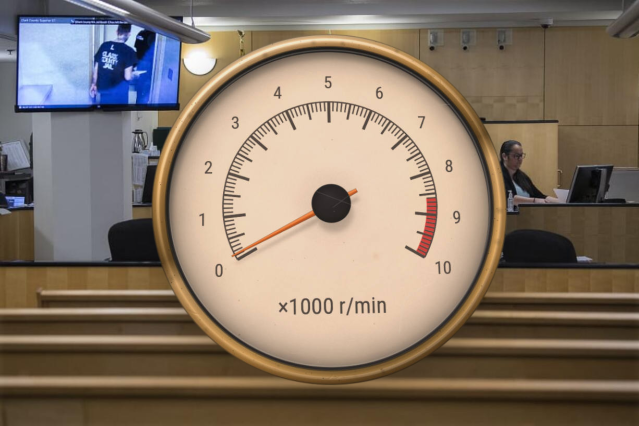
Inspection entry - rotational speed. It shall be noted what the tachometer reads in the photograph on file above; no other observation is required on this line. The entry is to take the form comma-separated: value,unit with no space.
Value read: 100,rpm
